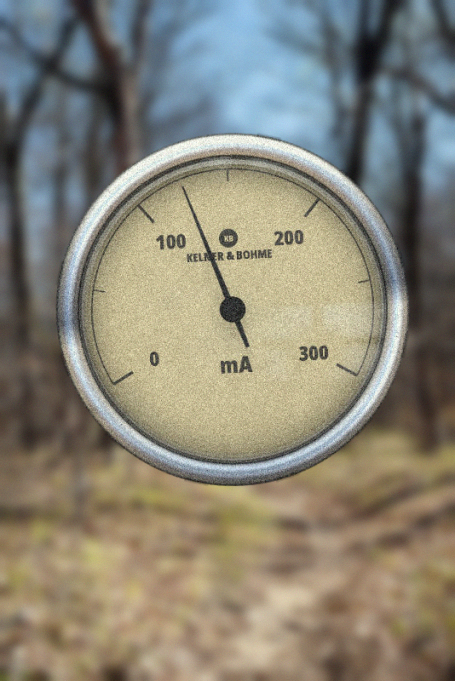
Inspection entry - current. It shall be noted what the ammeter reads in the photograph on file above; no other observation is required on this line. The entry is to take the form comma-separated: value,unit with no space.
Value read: 125,mA
